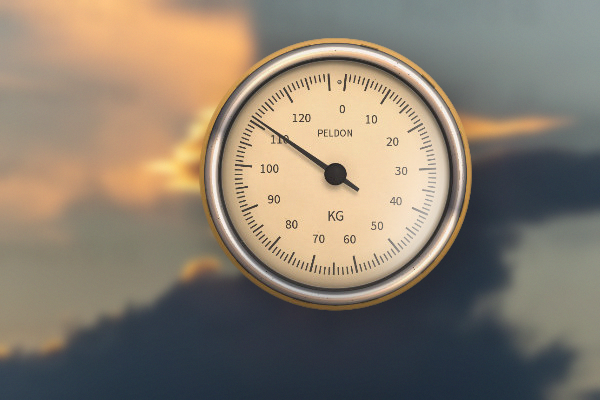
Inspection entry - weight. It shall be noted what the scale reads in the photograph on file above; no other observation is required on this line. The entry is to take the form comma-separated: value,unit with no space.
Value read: 111,kg
